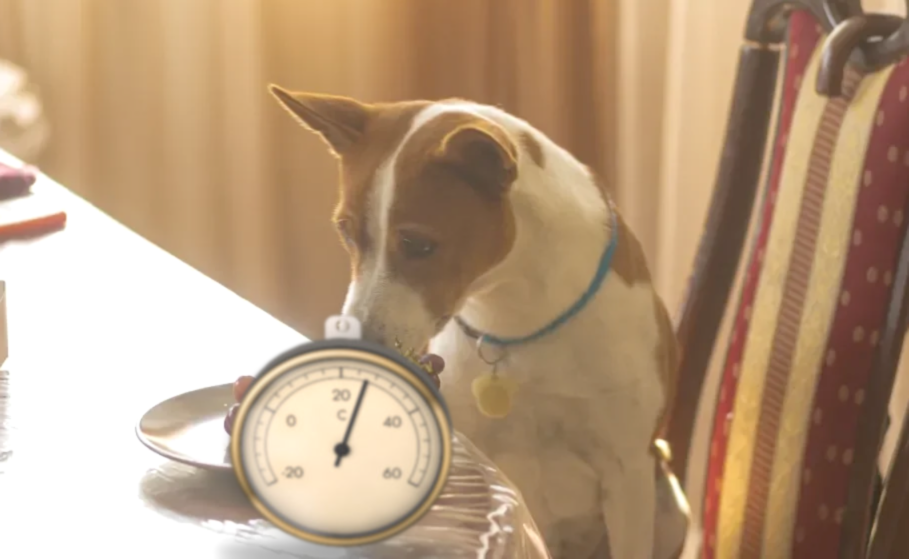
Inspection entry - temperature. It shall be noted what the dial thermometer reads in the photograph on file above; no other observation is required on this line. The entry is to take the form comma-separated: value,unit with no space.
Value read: 26,°C
